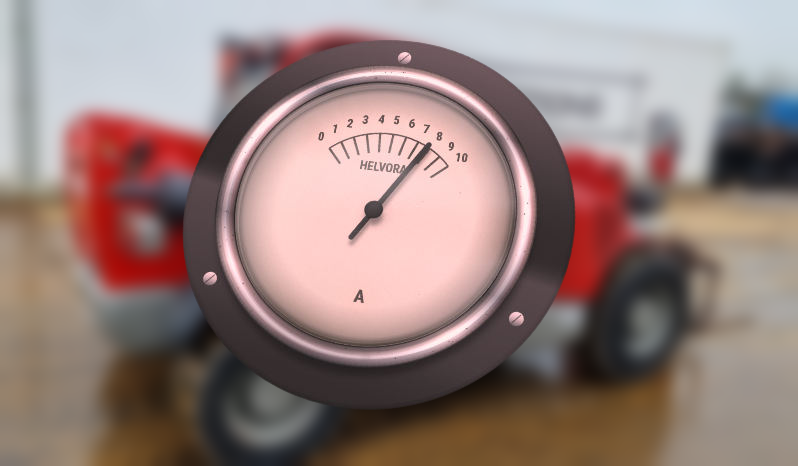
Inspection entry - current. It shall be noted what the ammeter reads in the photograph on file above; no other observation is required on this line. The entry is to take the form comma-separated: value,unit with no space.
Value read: 8,A
